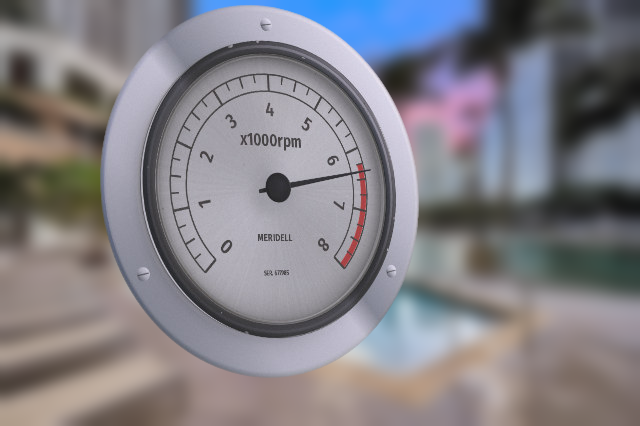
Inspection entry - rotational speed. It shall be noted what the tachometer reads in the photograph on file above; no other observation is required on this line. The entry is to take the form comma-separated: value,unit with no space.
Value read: 6375,rpm
